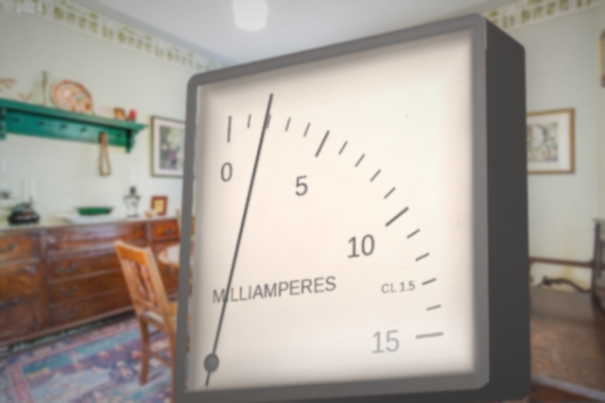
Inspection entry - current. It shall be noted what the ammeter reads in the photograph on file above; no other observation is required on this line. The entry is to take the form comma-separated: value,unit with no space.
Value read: 2,mA
